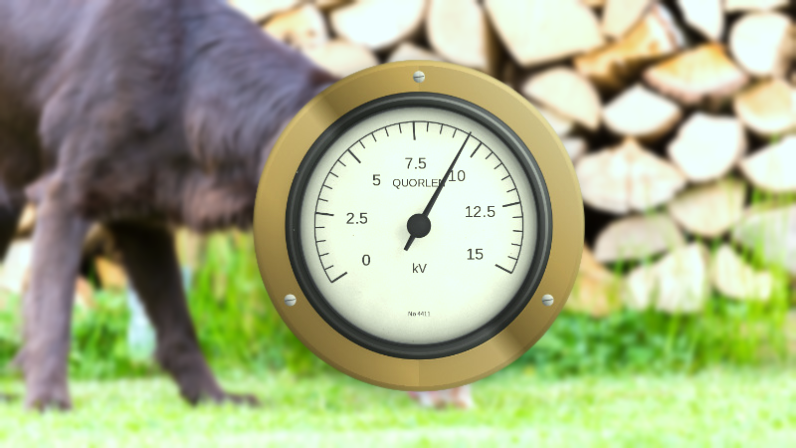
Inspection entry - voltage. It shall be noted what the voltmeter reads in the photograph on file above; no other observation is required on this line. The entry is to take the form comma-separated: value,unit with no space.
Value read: 9.5,kV
